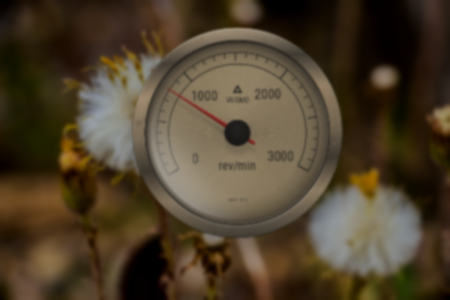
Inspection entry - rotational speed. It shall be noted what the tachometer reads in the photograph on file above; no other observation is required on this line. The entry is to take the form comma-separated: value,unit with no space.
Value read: 800,rpm
